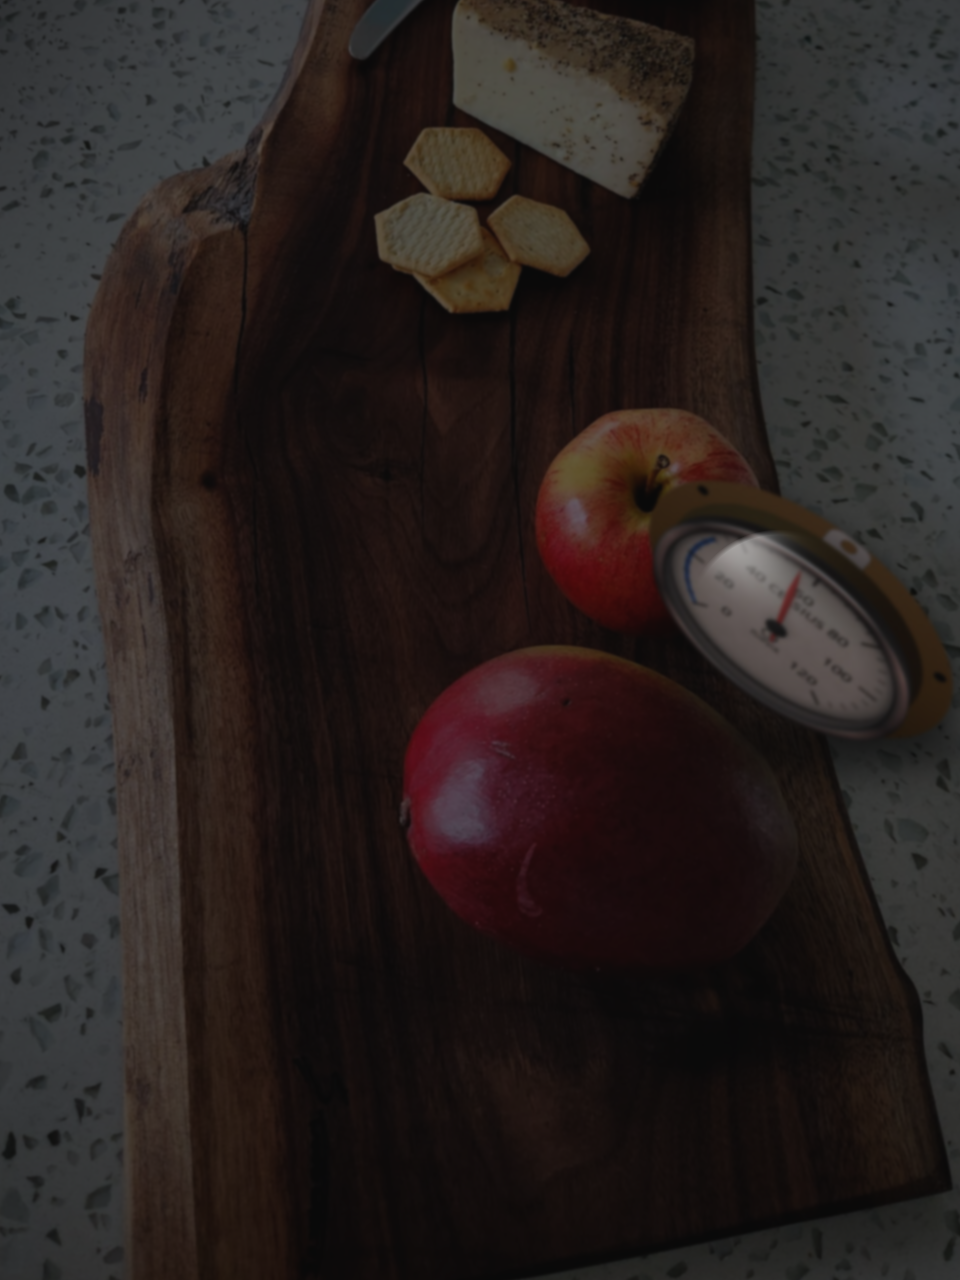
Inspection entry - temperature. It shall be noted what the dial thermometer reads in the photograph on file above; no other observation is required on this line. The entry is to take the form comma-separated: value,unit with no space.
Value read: 56,°C
